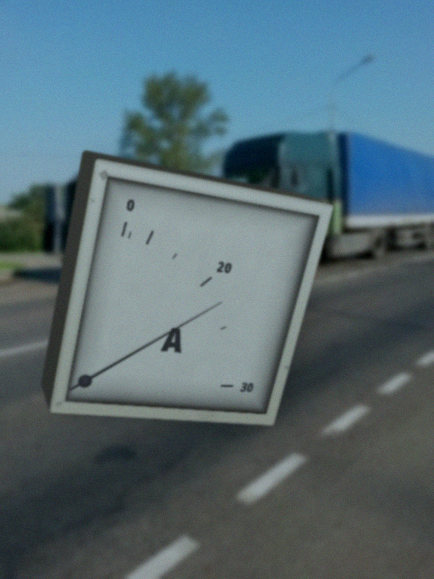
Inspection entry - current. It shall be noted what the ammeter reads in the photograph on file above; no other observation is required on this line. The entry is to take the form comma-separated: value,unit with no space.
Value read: 22.5,A
